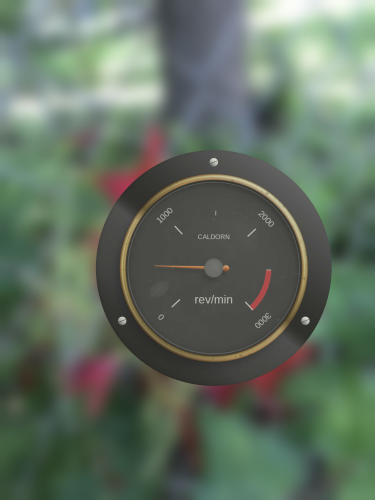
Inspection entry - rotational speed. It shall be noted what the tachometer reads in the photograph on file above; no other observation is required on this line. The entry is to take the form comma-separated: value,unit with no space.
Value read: 500,rpm
